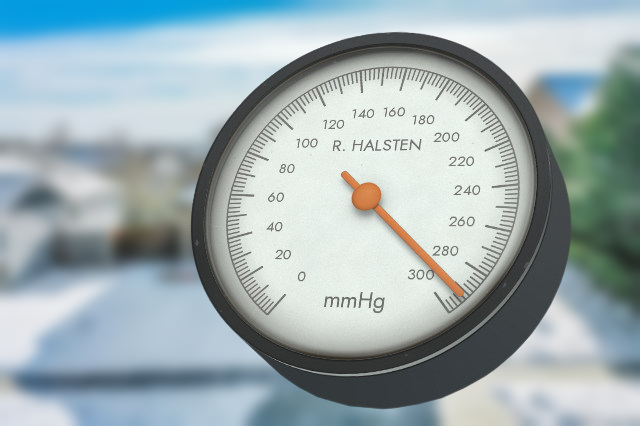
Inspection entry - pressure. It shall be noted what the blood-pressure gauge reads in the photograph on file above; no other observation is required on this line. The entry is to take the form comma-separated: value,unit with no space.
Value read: 292,mmHg
